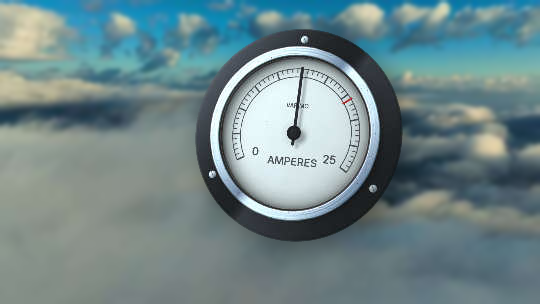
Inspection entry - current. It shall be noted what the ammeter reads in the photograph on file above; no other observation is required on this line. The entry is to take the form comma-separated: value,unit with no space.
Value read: 12.5,A
